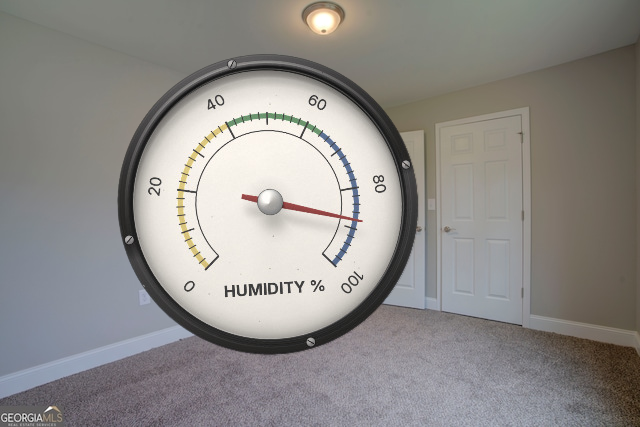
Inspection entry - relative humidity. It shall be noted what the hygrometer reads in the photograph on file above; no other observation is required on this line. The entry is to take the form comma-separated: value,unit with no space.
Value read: 88,%
